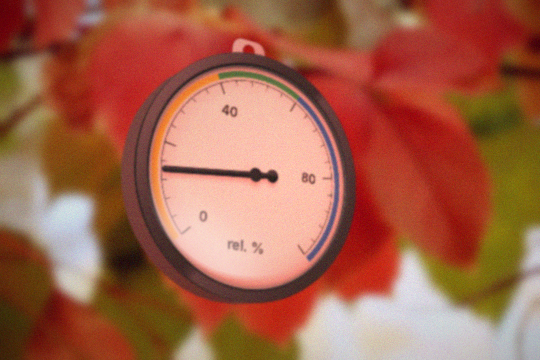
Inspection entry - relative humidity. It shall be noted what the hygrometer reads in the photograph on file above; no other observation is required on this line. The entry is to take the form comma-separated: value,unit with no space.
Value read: 14,%
